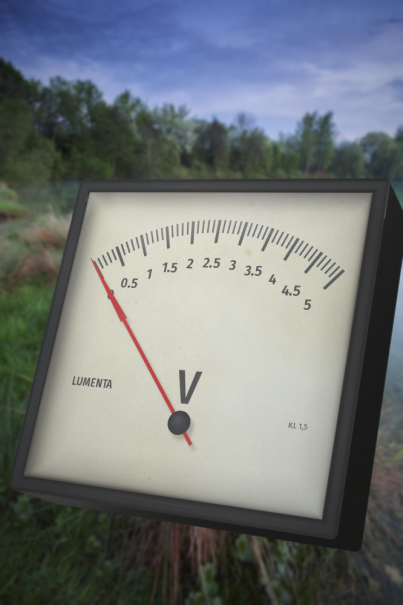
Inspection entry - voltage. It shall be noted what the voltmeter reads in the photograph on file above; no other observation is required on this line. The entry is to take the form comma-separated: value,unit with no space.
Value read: 0,V
